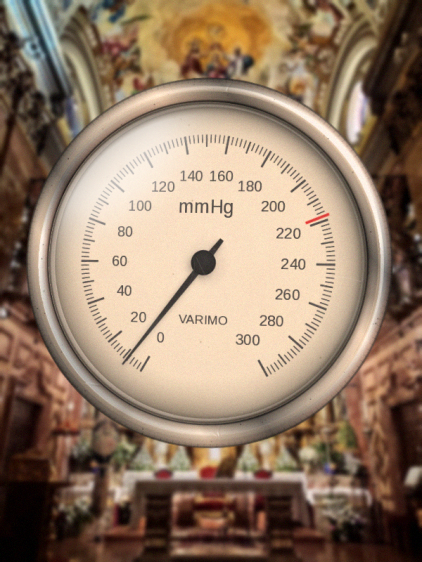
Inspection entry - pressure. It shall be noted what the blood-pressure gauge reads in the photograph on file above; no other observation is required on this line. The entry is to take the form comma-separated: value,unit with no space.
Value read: 8,mmHg
